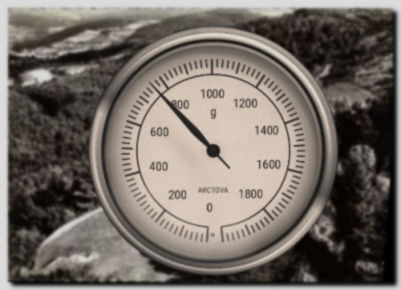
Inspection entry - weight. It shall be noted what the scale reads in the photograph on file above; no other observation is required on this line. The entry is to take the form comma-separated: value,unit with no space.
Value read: 760,g
